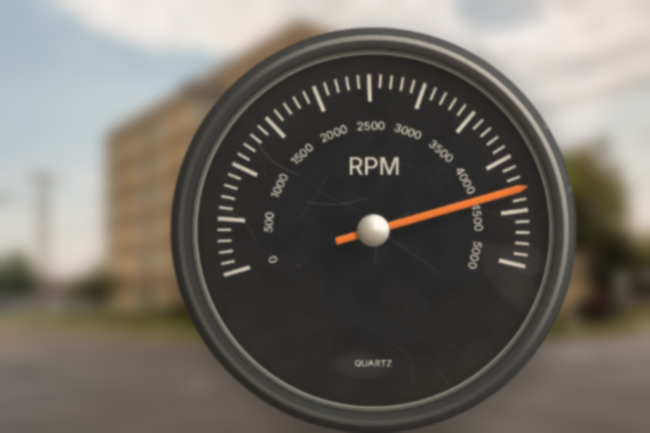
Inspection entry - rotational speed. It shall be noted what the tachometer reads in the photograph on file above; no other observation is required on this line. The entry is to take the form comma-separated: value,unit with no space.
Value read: 4300,rpm
